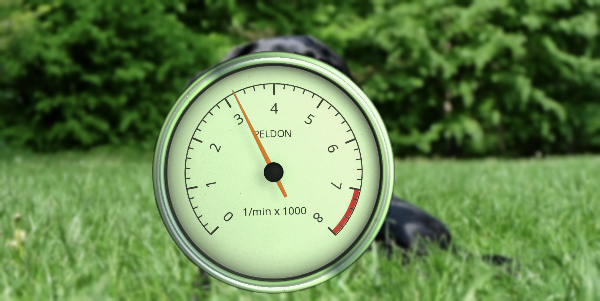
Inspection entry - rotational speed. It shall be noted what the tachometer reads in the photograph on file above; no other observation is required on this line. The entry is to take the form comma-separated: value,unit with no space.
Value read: 3200,rpm
